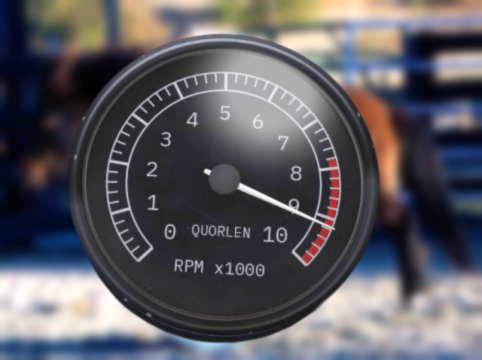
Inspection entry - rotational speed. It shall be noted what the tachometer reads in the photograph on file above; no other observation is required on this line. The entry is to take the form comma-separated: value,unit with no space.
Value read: 9200,rpm
